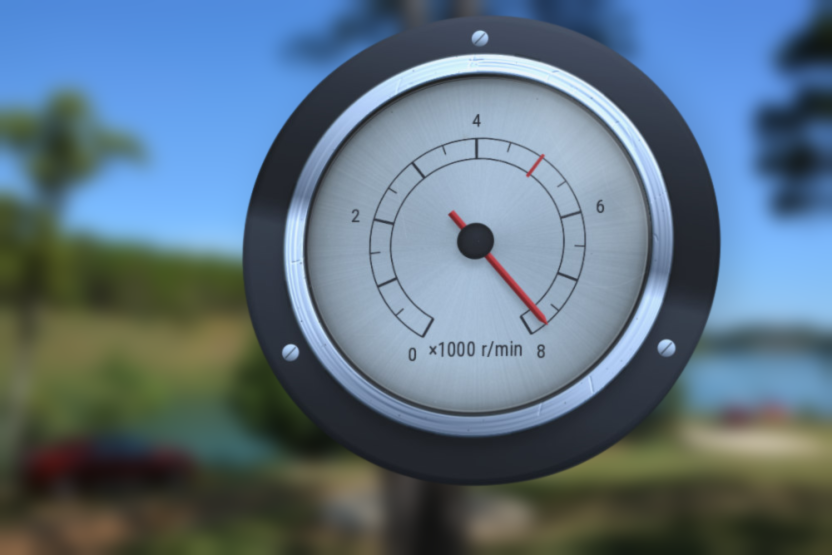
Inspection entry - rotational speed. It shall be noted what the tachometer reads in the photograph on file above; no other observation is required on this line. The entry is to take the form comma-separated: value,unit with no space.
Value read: 7750,rpm
